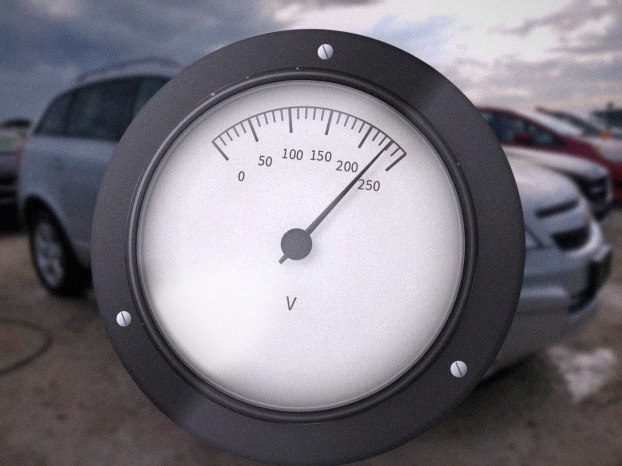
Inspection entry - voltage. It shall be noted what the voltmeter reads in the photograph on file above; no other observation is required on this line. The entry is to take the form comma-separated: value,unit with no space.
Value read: 230,V
